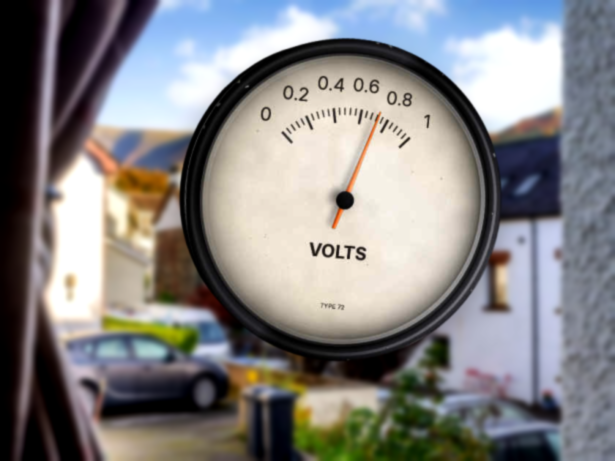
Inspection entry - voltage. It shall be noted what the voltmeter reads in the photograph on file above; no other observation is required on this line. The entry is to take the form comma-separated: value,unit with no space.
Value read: 0.72,V
